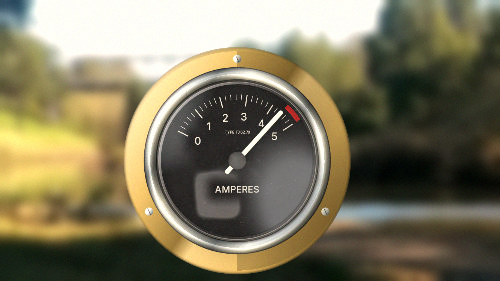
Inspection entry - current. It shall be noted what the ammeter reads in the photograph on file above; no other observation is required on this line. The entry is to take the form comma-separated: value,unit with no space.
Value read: 4.4,A
